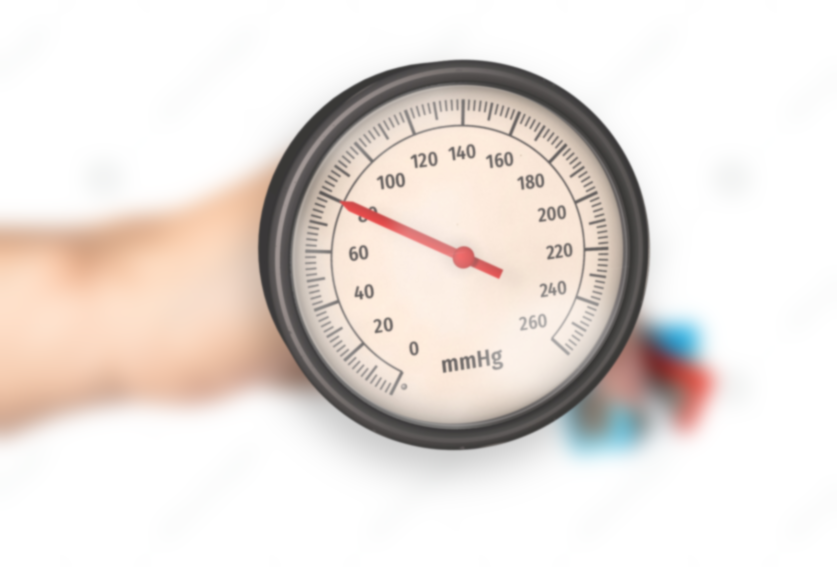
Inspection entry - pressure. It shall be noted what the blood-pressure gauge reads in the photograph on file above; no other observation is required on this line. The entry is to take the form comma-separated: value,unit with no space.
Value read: 80,mmHg
